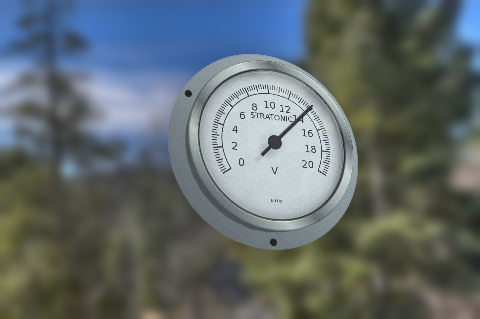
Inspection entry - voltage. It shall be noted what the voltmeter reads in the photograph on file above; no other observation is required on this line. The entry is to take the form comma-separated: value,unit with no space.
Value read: 14,V
